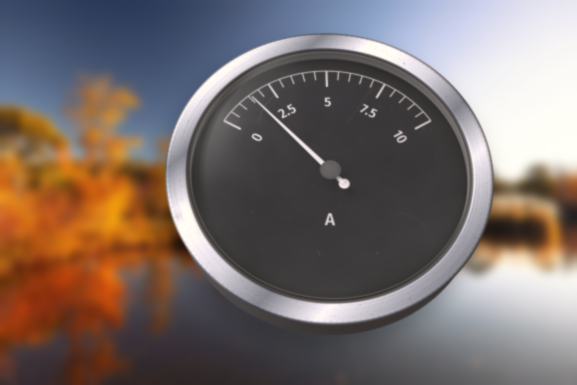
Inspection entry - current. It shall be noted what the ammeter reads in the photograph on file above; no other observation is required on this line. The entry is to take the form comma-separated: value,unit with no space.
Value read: 1.5,A
